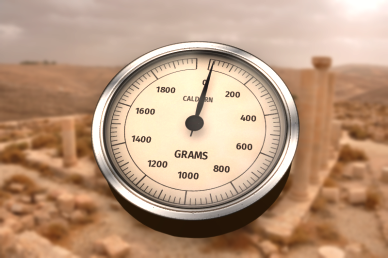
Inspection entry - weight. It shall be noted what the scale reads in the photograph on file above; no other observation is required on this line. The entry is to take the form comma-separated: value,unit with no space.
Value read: 20,g
